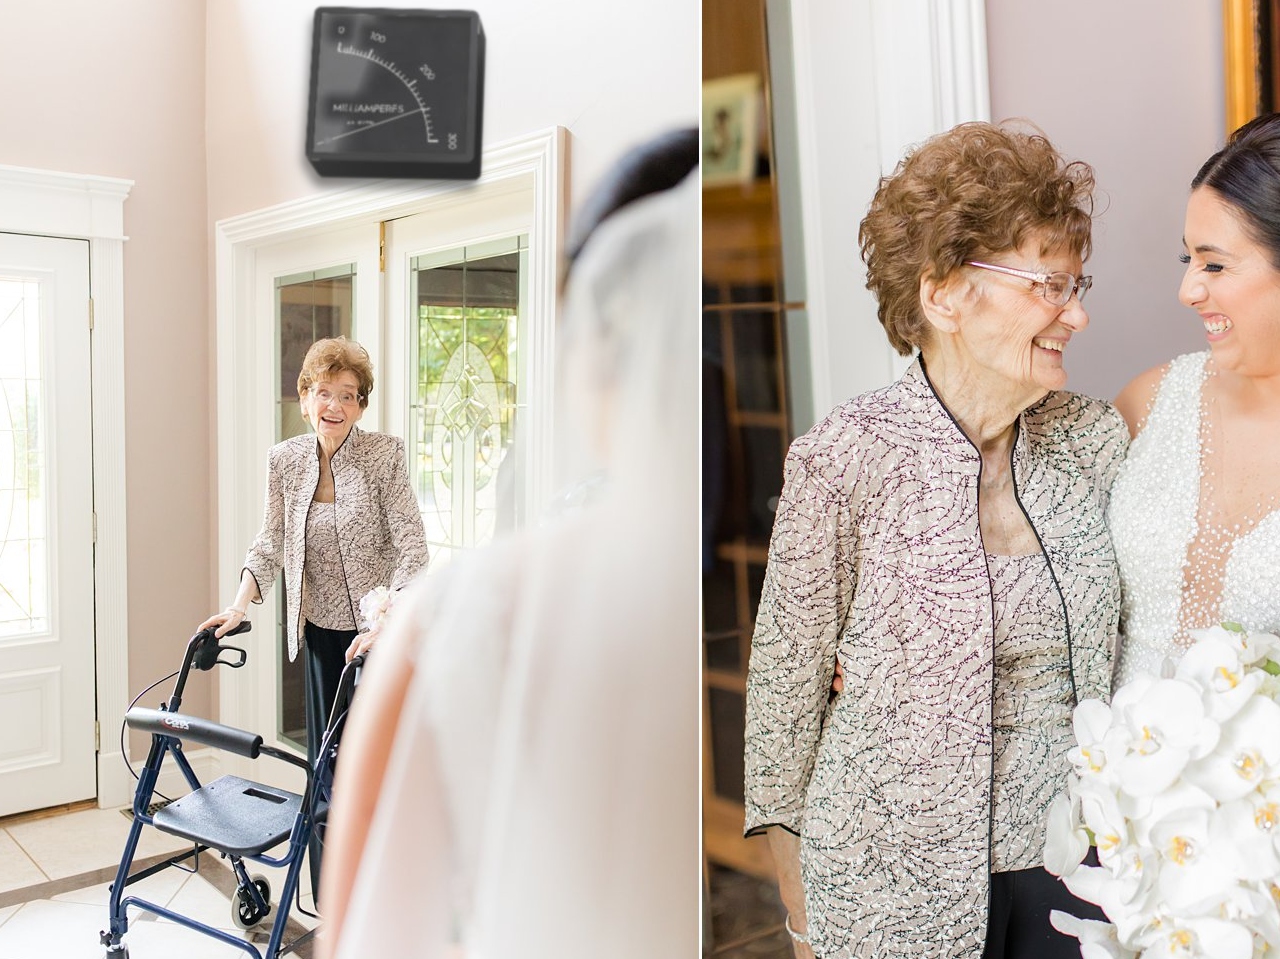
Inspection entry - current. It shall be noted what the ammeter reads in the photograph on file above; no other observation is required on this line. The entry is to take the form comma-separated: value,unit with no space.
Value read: 250,mA
